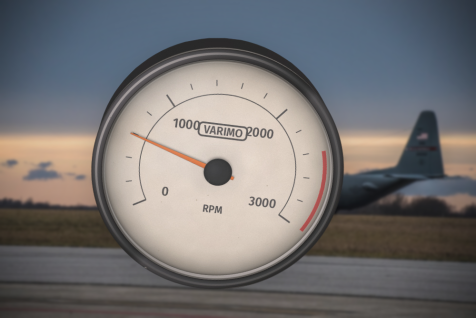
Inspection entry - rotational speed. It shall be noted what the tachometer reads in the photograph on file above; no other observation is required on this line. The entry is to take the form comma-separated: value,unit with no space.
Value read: 600,rpm
